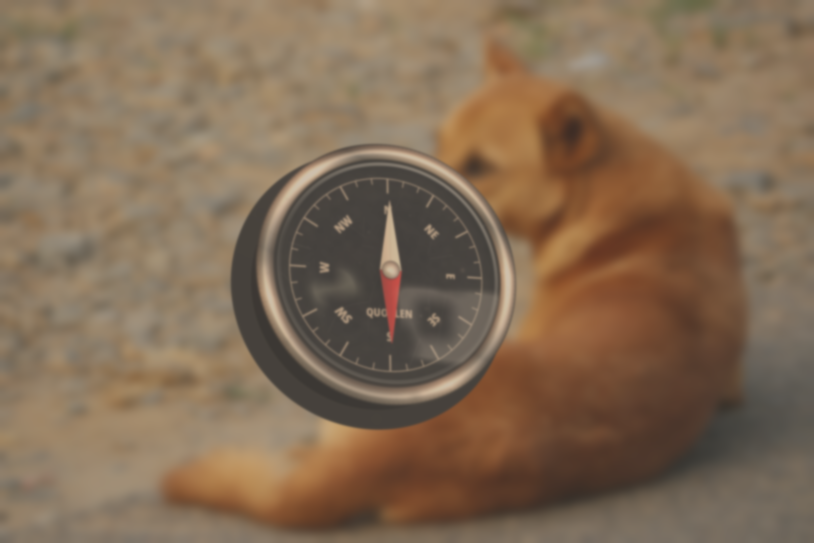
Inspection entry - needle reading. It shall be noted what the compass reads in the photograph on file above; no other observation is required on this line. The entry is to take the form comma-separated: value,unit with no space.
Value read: 180,°
